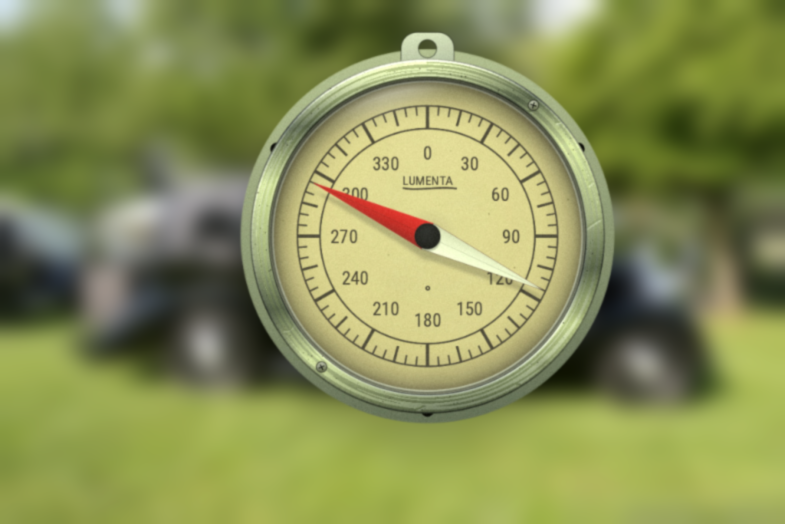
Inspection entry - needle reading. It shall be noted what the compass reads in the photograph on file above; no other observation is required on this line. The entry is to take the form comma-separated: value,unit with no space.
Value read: 295,°
